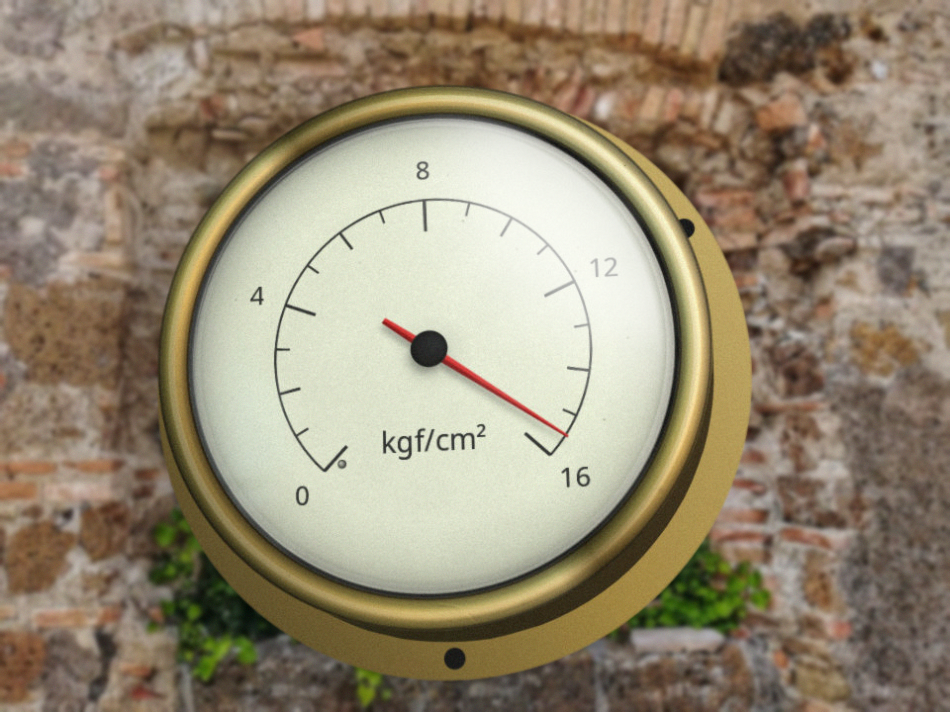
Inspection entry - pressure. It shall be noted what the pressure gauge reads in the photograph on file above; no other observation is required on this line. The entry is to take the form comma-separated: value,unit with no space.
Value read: 15.5,kg/cm²
